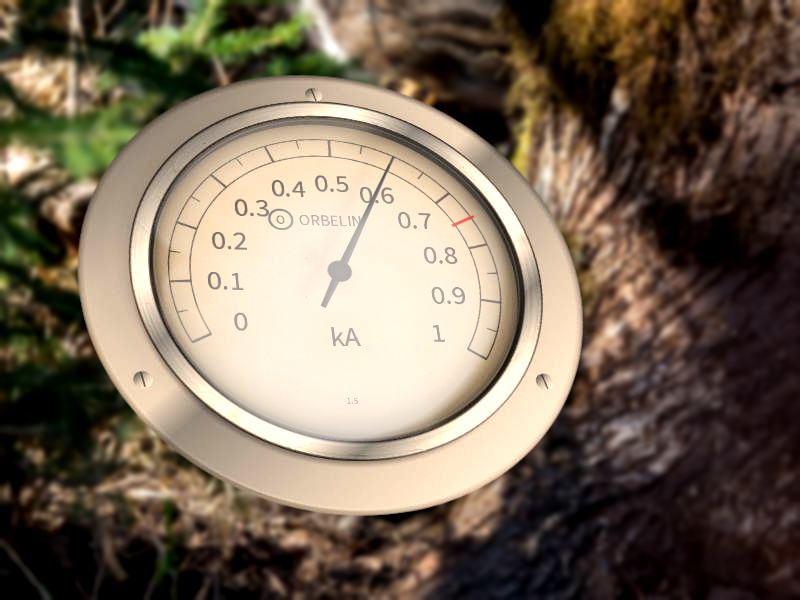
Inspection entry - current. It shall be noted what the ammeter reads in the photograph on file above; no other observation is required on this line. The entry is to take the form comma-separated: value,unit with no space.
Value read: 0.6,kA
